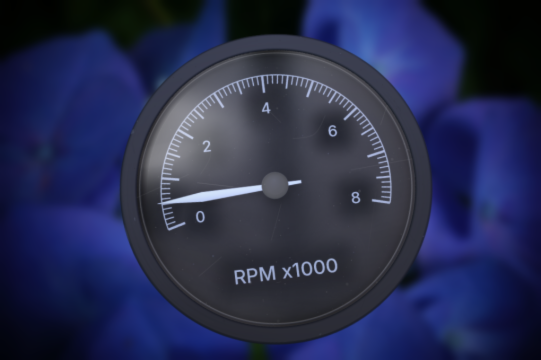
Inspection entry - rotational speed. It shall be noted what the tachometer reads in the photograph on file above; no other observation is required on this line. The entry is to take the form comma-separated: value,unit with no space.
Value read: 500,rpm
